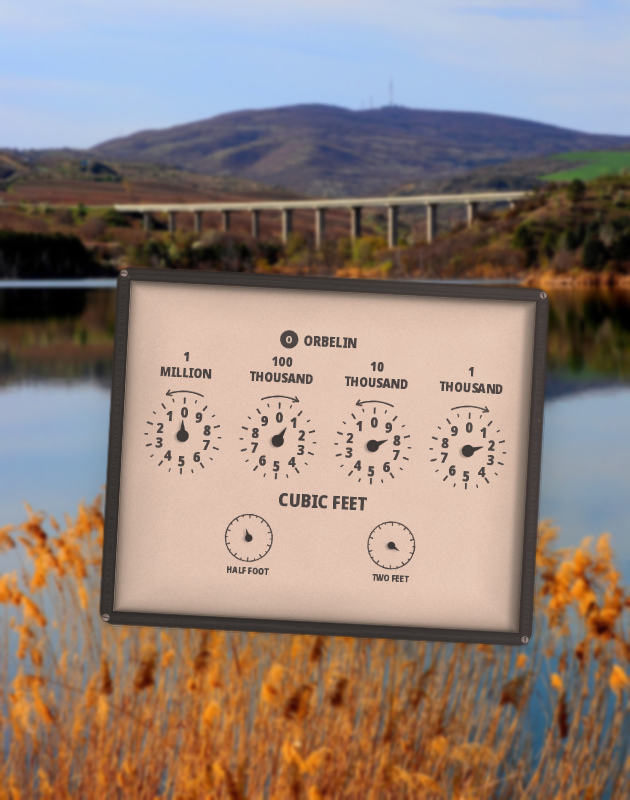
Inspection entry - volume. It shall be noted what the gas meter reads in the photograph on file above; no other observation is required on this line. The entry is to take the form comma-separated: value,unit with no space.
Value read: 8200,ft³
